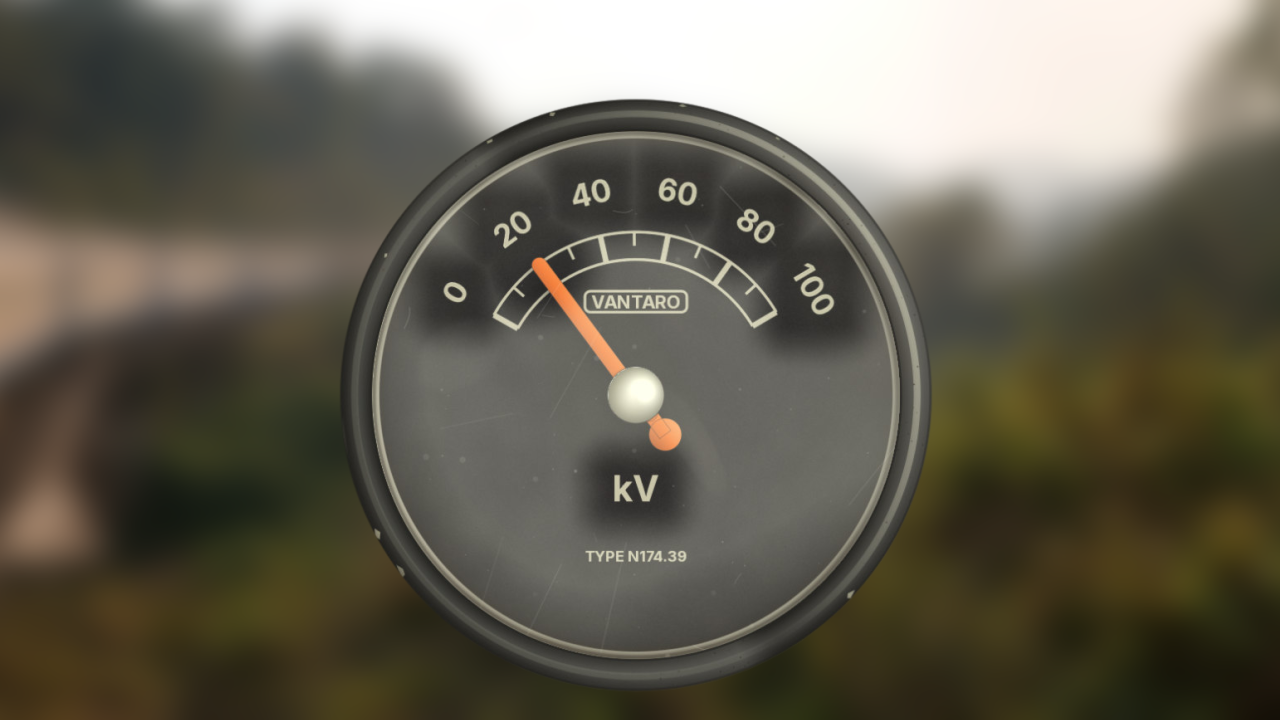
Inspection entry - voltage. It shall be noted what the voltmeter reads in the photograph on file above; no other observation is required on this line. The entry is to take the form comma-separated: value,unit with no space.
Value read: 20,kV
